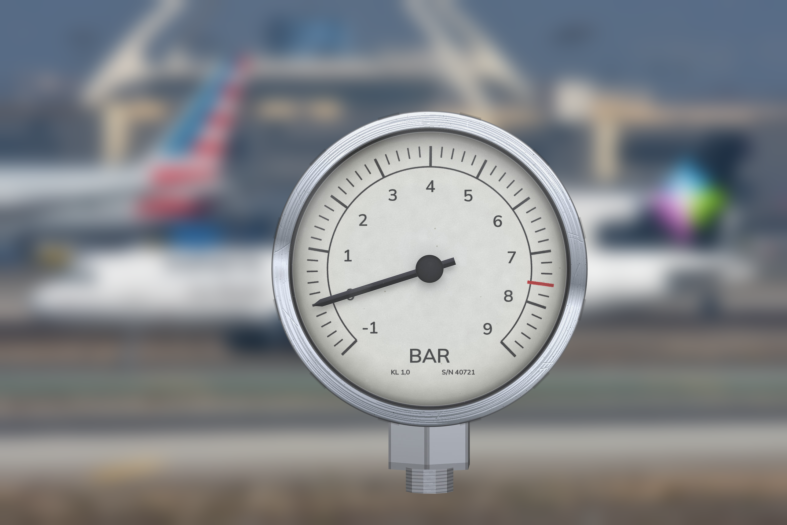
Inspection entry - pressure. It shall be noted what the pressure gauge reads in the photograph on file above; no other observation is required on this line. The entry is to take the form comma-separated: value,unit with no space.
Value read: 0,bar
